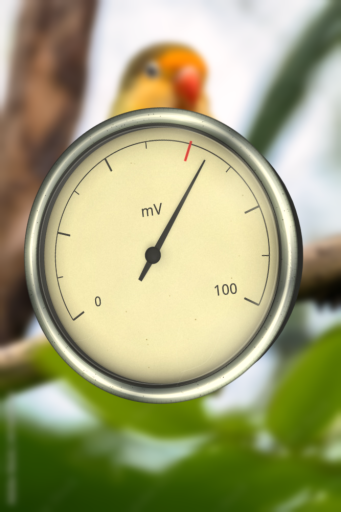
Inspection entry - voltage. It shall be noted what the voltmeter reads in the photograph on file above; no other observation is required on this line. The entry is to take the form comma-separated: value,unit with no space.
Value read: 65,mV
